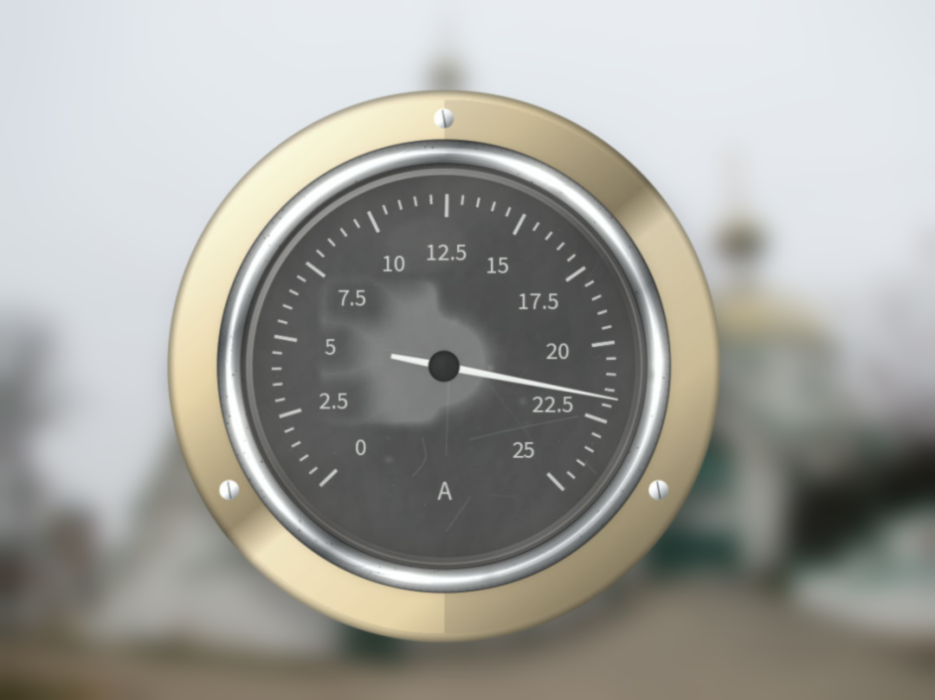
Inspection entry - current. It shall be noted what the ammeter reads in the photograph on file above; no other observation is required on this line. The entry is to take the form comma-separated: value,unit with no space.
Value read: 21.75,A
